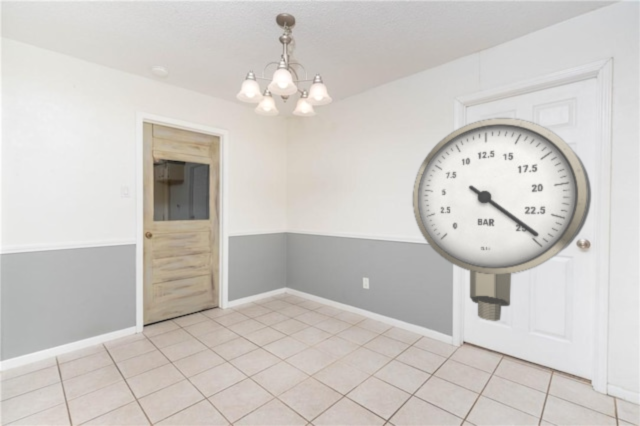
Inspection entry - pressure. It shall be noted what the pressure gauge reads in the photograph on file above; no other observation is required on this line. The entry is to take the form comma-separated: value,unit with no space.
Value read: 24.5,bar
